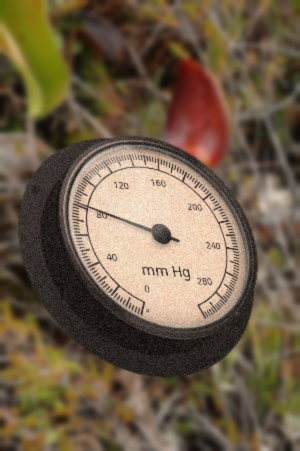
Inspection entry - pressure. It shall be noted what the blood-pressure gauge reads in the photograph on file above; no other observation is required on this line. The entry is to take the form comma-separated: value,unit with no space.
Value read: 80,mmHg
